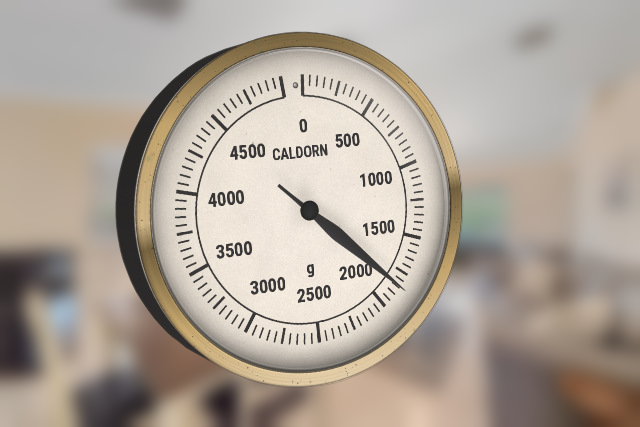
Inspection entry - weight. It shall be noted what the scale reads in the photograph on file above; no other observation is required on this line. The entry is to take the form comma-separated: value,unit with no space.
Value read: 1850,g
